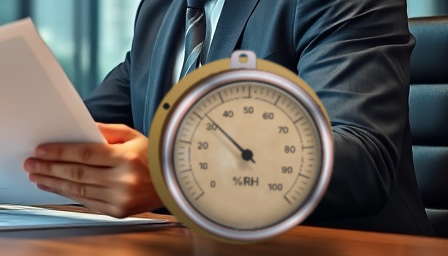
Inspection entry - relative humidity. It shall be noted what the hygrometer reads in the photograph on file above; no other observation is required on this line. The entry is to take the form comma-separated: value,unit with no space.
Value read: 32,%
